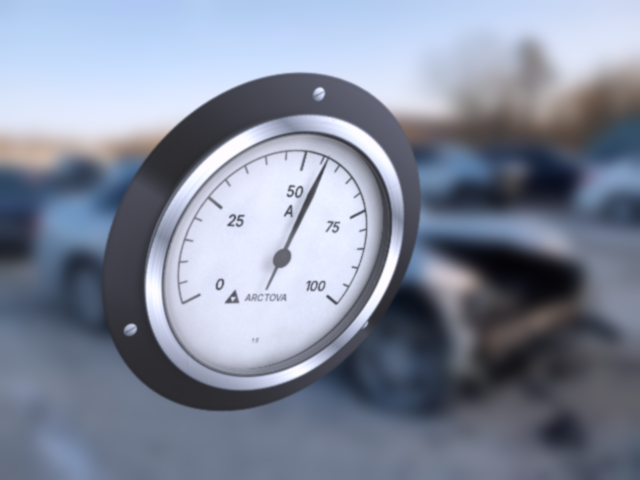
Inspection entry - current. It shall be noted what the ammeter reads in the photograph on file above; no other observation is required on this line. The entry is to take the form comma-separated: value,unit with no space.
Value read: 55,A
